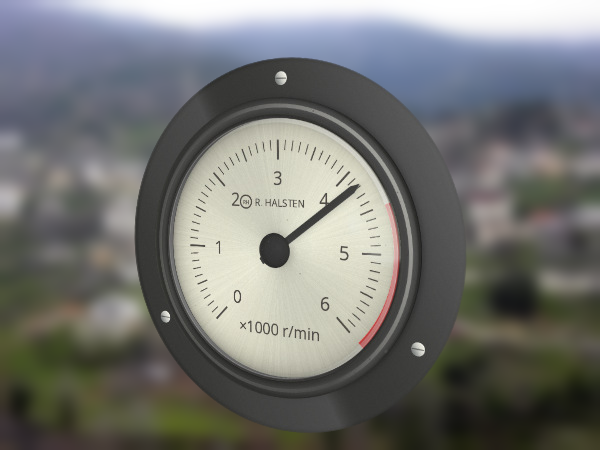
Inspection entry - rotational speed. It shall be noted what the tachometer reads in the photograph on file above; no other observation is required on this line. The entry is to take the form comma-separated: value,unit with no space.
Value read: 4200,rpm
